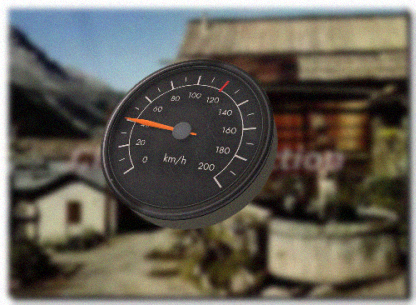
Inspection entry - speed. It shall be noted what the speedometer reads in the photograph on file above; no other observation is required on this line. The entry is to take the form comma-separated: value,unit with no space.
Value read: 40,km/h
